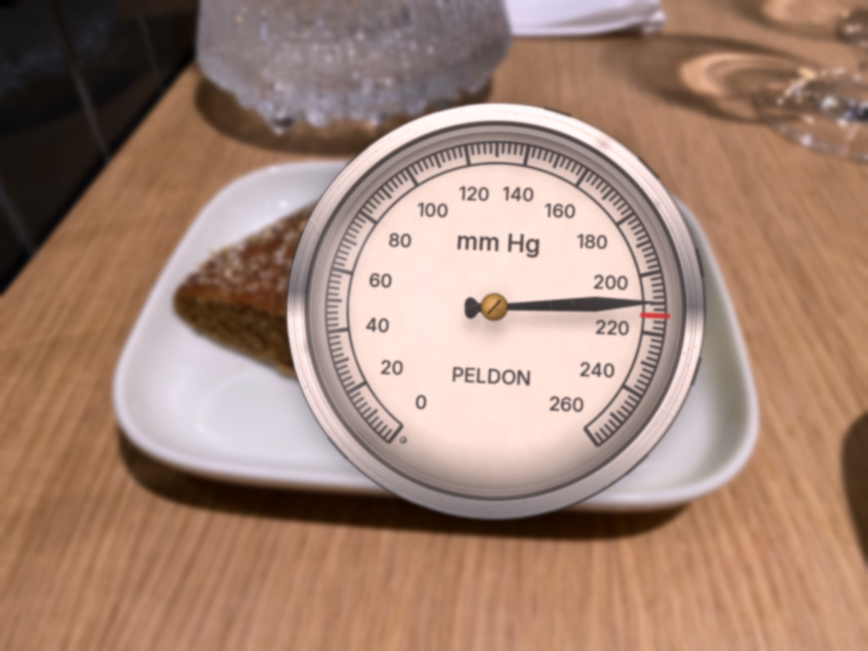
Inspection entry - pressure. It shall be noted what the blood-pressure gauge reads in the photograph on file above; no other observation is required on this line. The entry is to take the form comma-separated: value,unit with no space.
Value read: 210,mmHg
